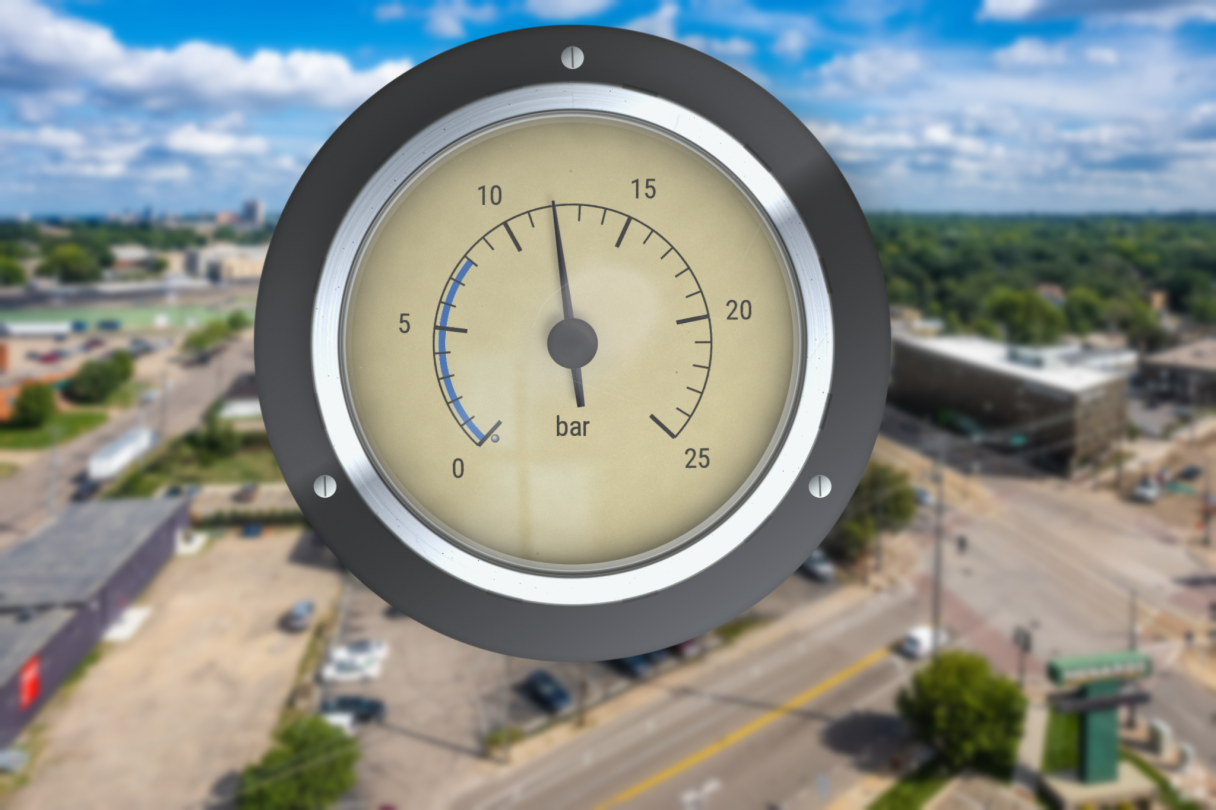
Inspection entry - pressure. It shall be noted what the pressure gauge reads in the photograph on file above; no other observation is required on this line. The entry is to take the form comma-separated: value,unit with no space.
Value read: 12,bar
